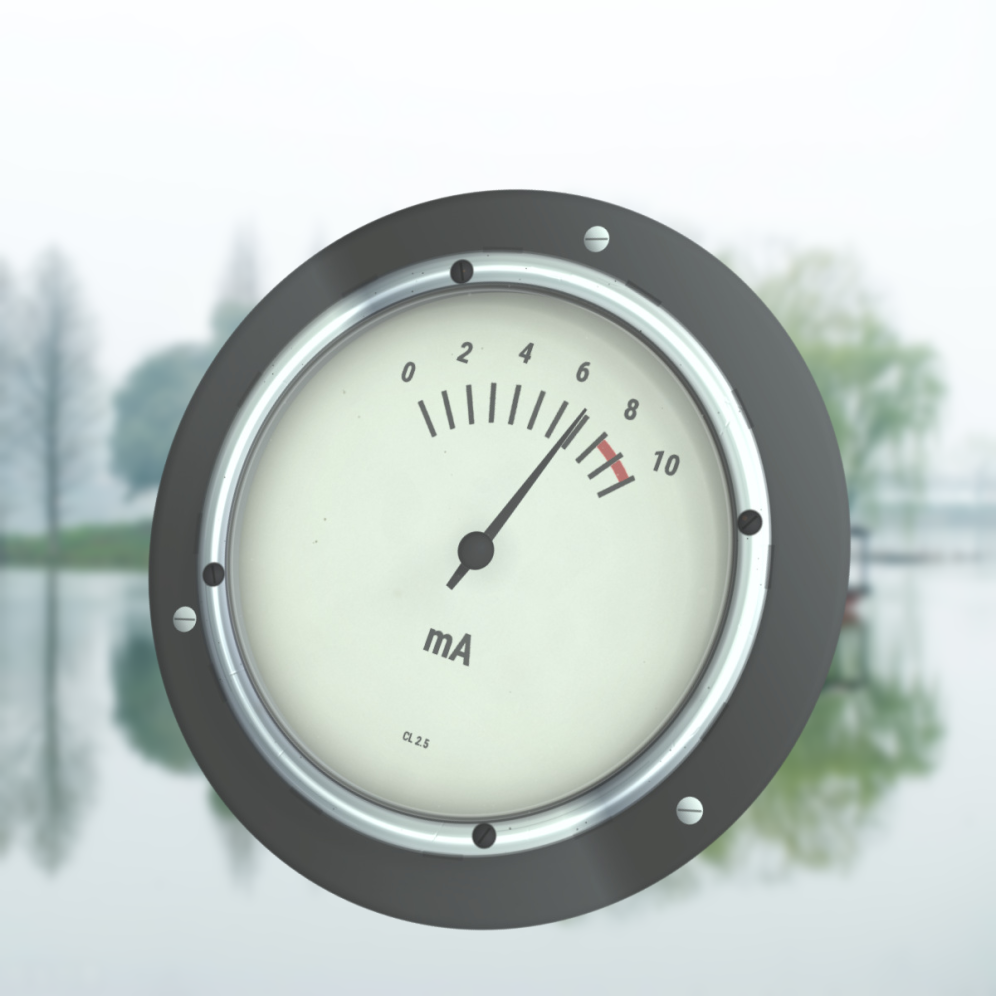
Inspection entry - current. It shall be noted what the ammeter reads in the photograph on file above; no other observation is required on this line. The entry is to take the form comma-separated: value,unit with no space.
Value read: 7,mA
